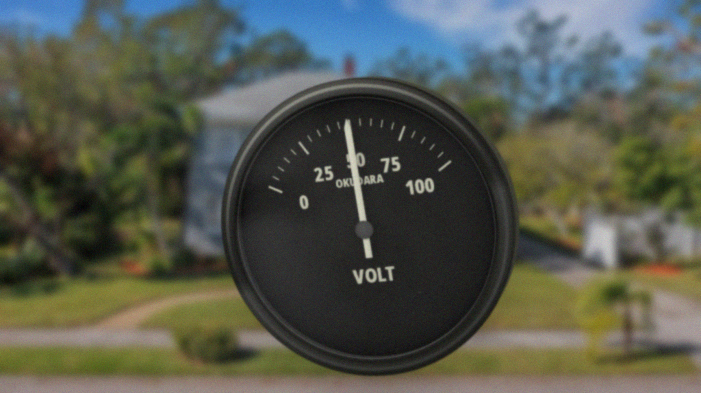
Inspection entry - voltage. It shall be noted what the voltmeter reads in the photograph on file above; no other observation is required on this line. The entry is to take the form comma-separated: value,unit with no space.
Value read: 50,V
